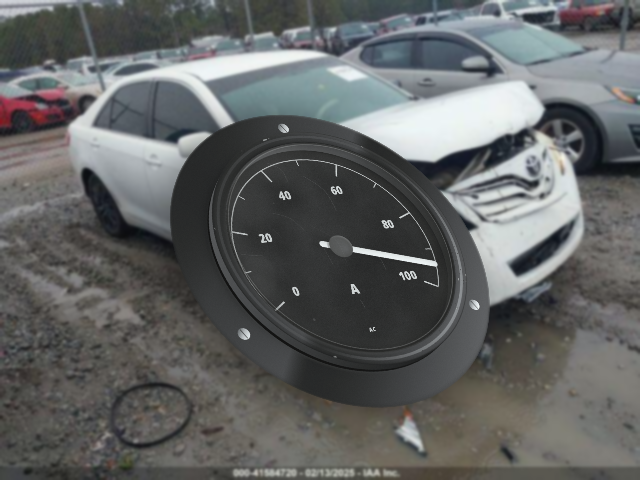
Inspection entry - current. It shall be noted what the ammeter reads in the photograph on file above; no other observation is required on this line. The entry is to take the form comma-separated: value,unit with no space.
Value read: 95,A
